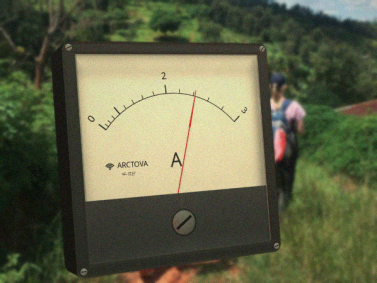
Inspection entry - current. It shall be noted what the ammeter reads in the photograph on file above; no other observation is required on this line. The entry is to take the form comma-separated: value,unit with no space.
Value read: 2.4,A
